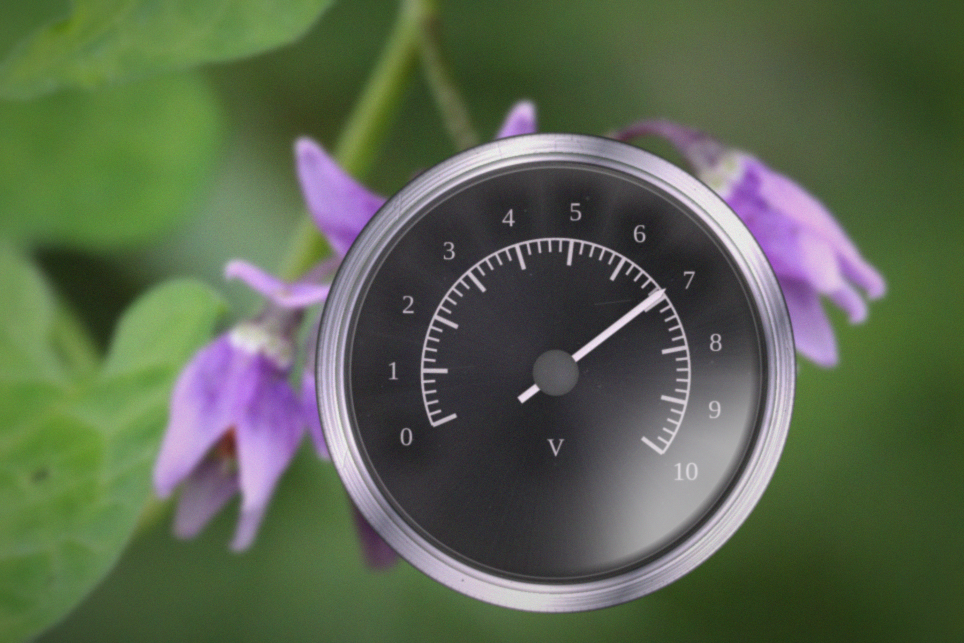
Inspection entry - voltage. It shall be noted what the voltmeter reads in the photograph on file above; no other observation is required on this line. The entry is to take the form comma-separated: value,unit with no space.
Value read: 6.9,V
